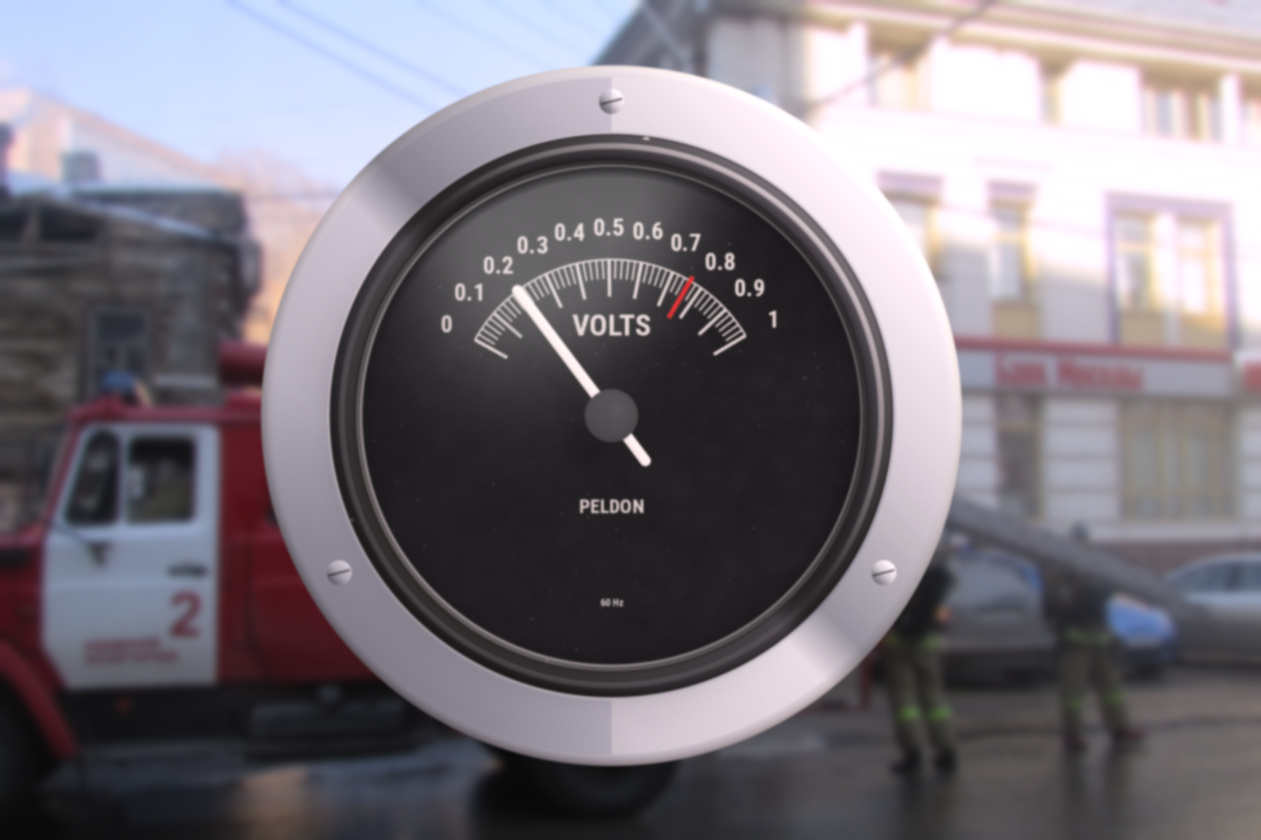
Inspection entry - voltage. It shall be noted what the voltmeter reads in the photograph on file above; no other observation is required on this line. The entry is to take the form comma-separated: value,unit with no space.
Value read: 0.2,V
